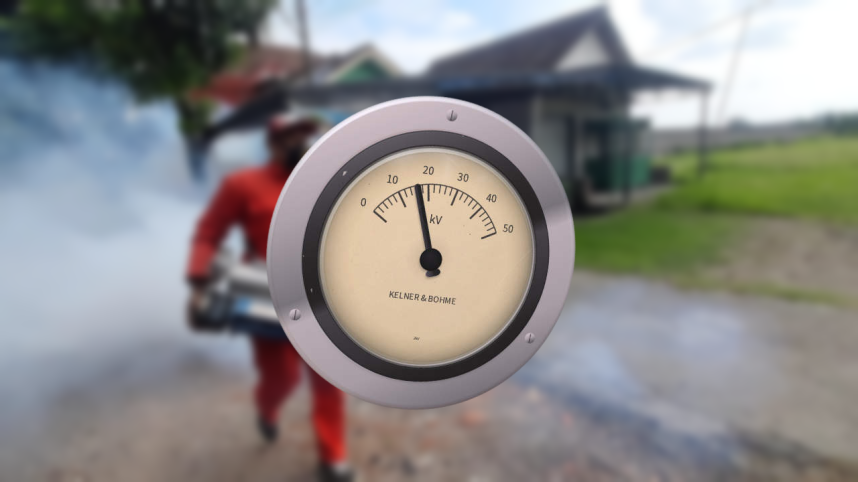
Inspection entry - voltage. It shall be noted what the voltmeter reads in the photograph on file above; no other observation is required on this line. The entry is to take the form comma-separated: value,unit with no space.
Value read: 16,kV
